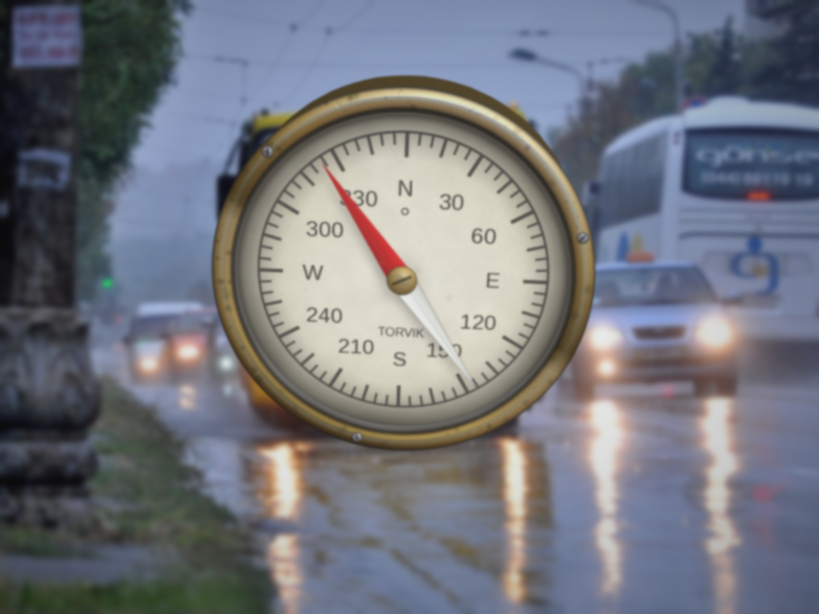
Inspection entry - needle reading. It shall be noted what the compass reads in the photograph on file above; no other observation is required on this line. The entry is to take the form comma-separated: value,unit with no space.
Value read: 325,°
